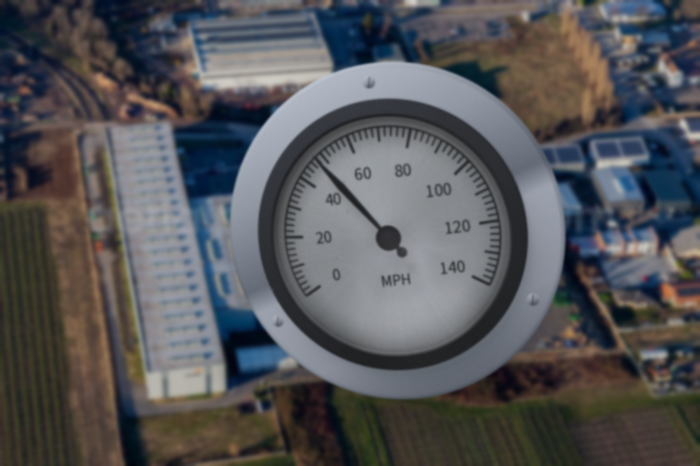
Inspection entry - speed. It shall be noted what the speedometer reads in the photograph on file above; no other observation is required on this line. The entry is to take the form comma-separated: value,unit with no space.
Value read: 48,mph
